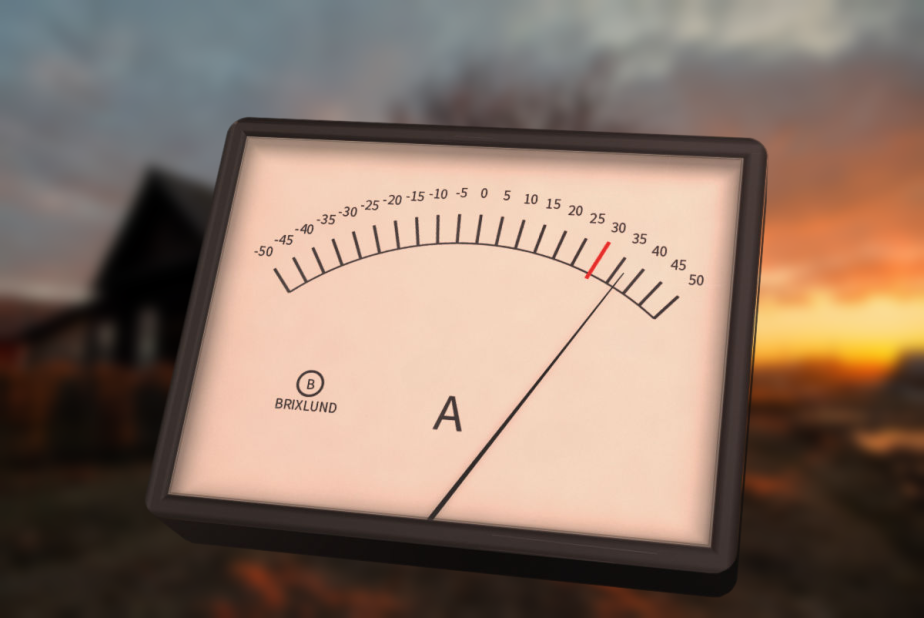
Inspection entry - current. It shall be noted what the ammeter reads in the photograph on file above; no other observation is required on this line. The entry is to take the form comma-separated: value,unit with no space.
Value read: 37.5,A
